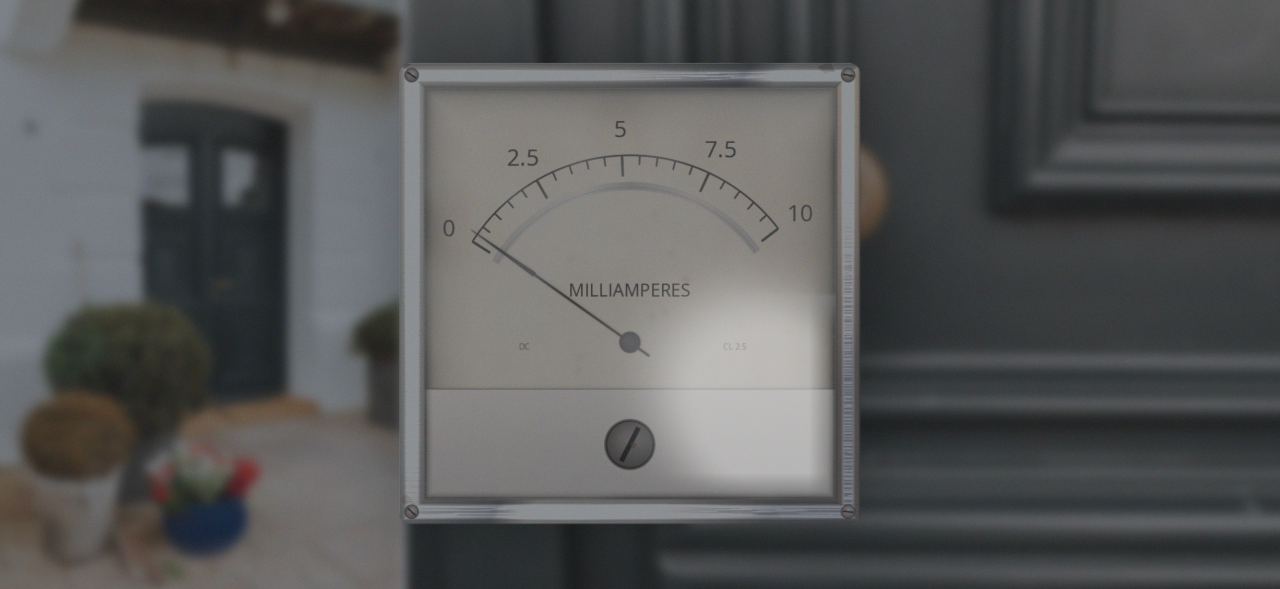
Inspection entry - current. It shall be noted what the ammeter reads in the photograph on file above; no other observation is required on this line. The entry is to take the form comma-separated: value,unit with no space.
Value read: 0.25,mA
